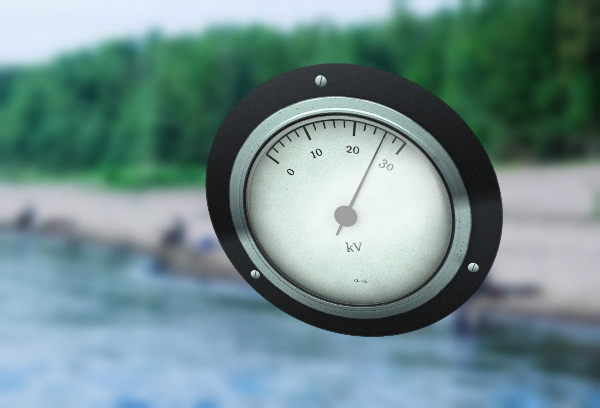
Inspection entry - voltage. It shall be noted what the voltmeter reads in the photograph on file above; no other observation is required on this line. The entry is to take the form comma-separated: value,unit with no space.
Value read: 26,kV
